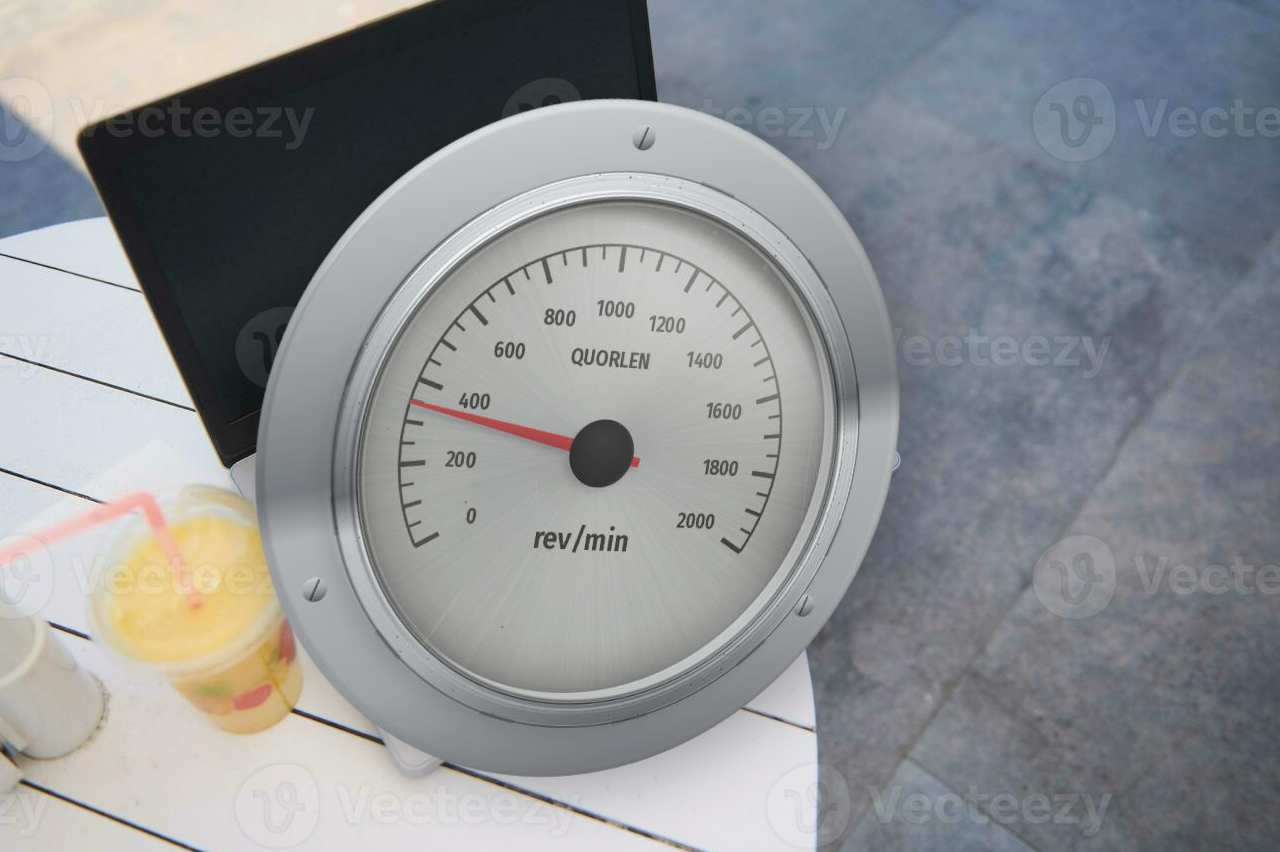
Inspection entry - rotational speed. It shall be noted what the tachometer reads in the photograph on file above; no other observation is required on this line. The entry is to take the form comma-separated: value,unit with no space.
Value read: 350,rpm
